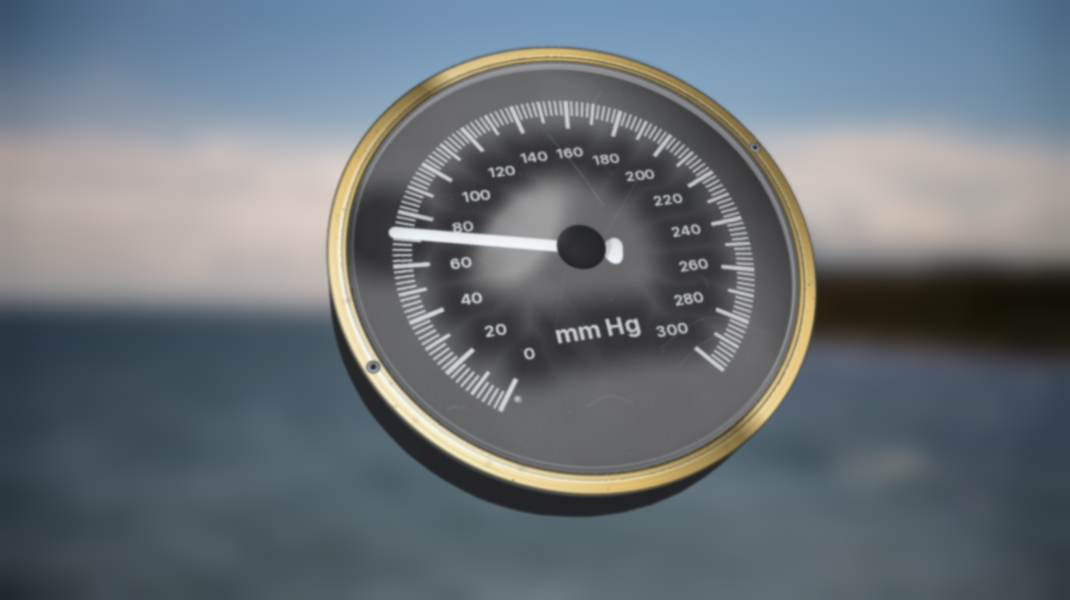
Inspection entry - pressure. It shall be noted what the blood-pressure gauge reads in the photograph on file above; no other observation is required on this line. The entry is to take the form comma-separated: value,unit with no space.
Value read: 70,mmHg
